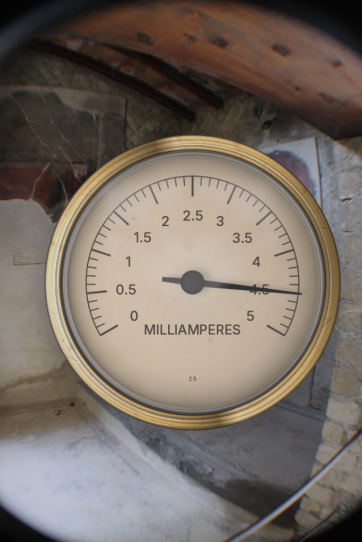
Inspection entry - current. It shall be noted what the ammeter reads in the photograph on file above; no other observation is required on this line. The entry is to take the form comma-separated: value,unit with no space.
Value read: 4.5,mA
